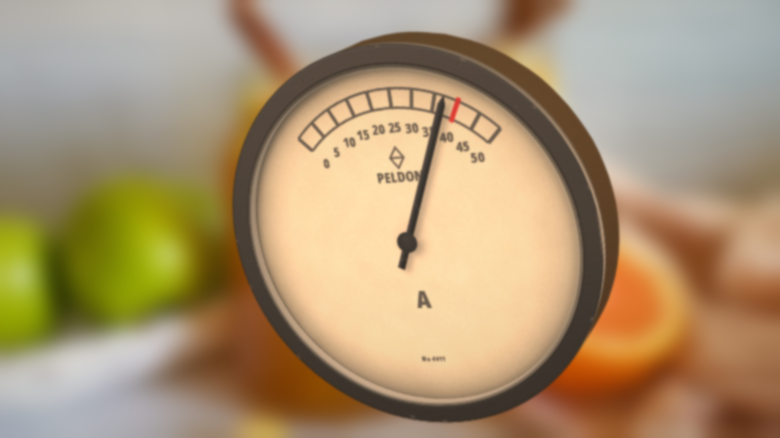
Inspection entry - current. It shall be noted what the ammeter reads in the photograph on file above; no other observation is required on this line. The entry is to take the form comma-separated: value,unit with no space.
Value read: 37.5,A
